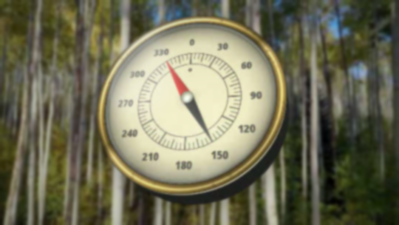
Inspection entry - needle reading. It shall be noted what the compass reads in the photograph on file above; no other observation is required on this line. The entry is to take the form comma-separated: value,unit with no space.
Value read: 330,°
